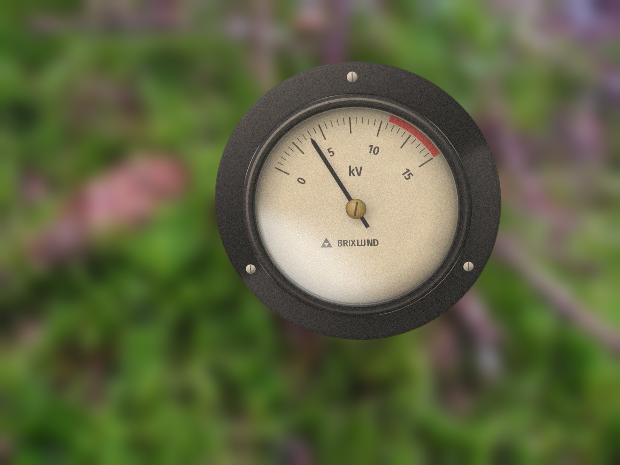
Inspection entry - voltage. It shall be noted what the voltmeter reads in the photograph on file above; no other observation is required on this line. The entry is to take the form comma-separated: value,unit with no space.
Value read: 4,kV
